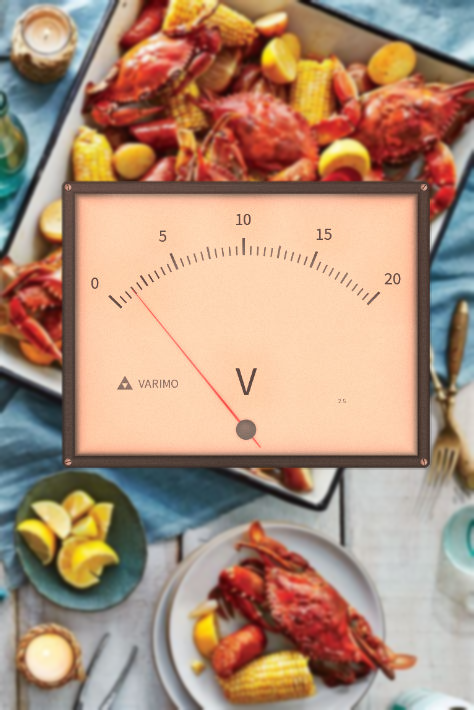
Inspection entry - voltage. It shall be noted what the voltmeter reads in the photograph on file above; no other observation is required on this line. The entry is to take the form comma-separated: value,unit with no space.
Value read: 1.5,V
